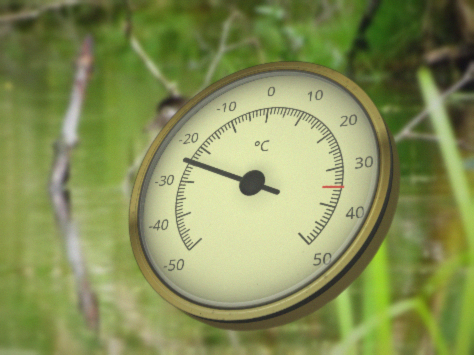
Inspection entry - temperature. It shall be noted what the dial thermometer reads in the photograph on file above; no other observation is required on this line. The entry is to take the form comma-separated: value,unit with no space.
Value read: -25,°C
